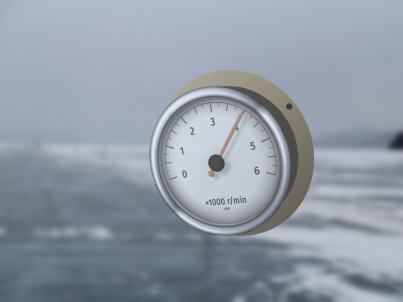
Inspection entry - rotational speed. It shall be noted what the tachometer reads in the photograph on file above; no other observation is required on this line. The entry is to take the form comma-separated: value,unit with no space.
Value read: 4000,rpm
